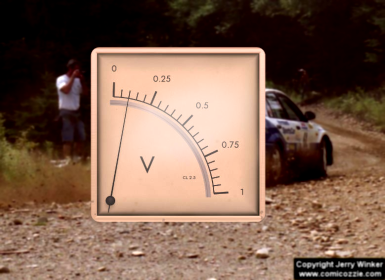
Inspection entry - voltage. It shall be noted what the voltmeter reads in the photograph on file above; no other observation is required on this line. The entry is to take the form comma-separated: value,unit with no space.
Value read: 0.1,V
